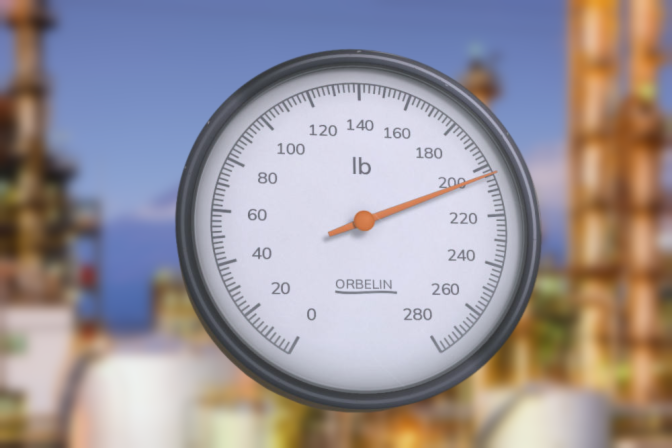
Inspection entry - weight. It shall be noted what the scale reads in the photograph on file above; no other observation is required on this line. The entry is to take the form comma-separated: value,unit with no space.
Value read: 204,lb
